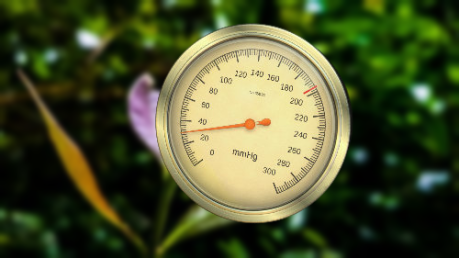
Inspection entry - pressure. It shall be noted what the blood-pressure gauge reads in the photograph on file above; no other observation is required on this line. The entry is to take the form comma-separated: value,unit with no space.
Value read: 30,mmHg
